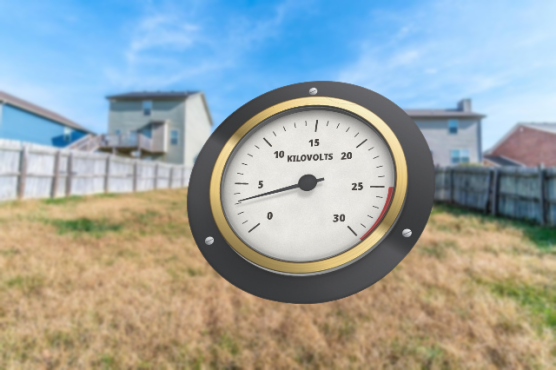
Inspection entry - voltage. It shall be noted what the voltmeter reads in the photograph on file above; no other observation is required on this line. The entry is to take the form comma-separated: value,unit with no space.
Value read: 3,kV
